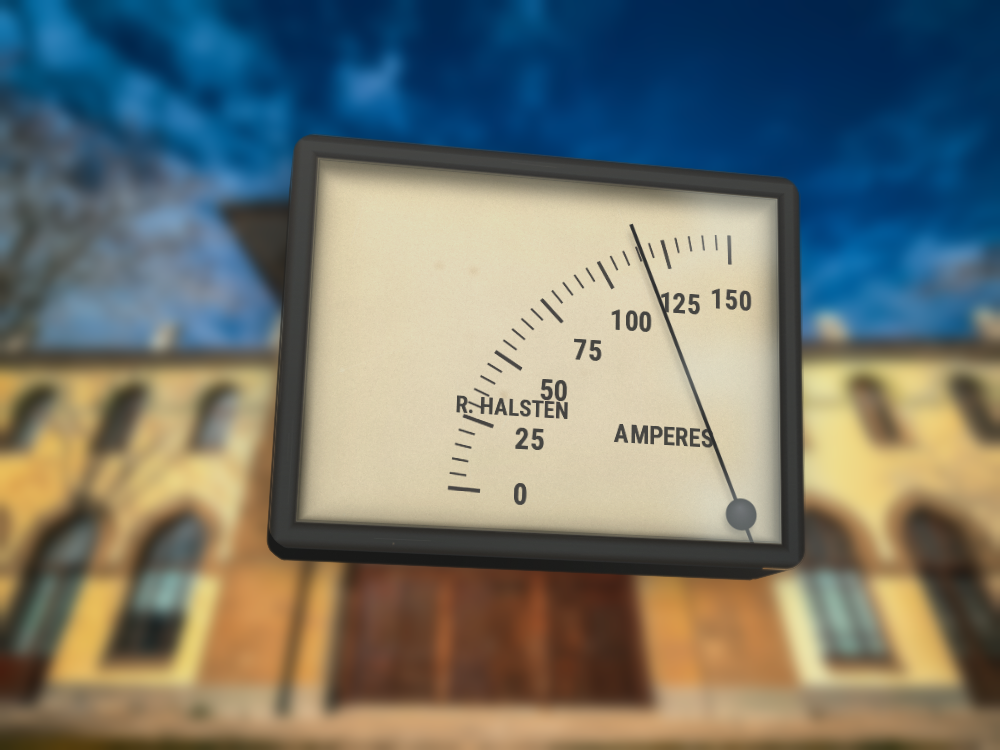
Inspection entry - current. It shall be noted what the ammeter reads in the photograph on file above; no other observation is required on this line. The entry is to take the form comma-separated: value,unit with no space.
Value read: 115,A
